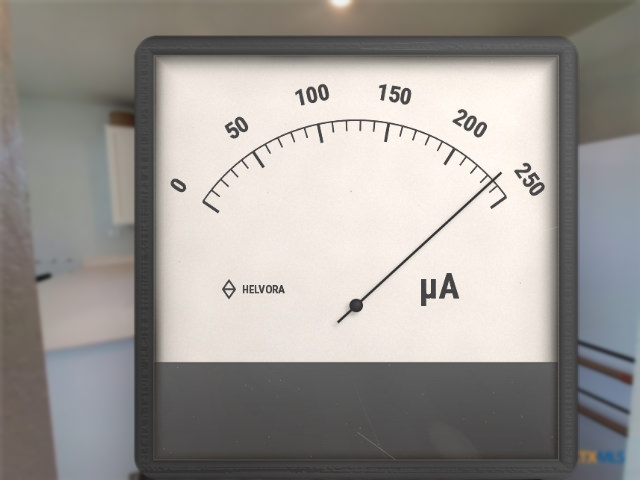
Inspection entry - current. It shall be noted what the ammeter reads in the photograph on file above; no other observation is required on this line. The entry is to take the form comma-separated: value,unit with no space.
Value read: 235,µA
